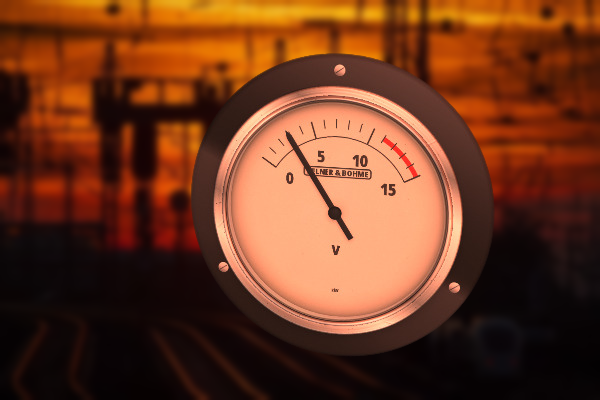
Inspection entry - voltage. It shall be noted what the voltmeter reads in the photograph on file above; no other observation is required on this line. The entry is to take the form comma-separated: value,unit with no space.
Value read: 3,V
